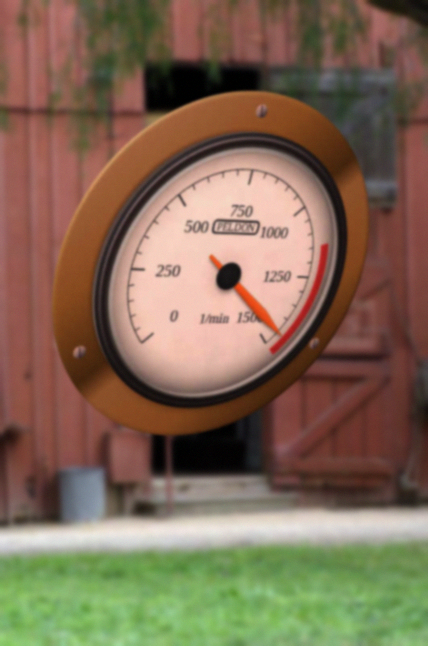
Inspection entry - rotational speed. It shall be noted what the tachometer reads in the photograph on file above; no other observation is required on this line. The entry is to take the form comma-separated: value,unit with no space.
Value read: 1450,rpm
